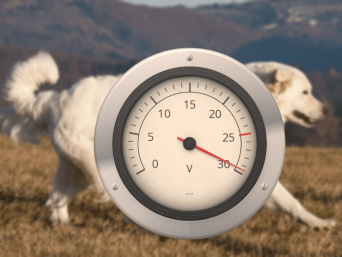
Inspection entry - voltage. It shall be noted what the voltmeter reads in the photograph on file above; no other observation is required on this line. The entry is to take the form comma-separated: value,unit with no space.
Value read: 29.5,V
